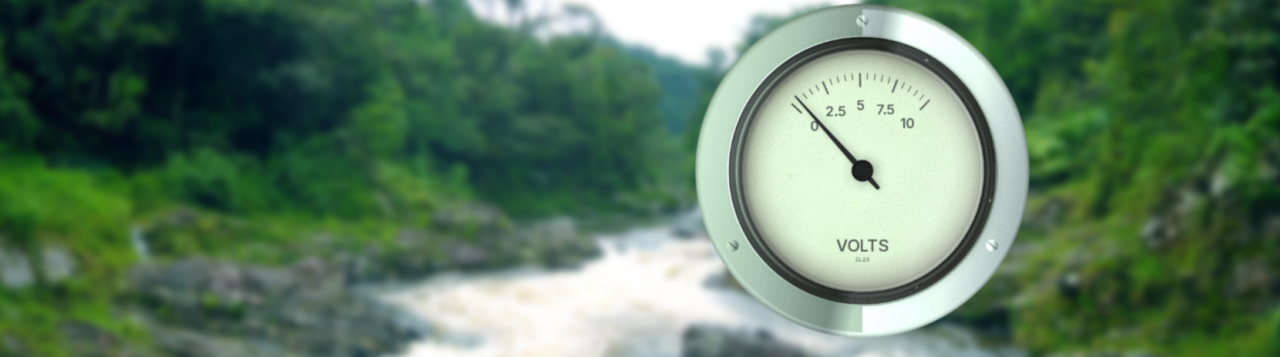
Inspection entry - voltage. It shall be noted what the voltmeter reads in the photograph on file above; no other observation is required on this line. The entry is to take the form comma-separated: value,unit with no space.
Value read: 0.5,V
